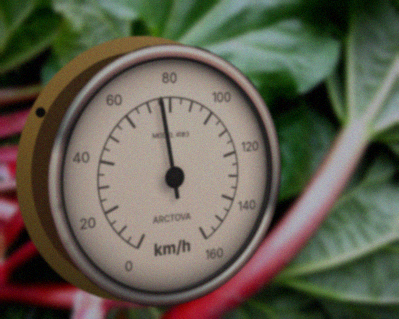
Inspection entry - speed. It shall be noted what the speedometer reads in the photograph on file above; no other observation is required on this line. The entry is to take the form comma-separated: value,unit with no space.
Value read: 75,km/h
